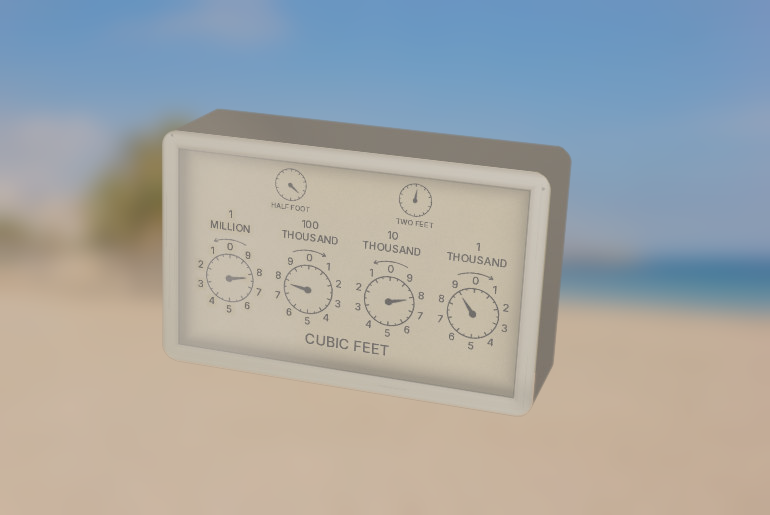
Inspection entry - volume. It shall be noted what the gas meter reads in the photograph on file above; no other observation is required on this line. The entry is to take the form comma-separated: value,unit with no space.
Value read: 777900,ft³
